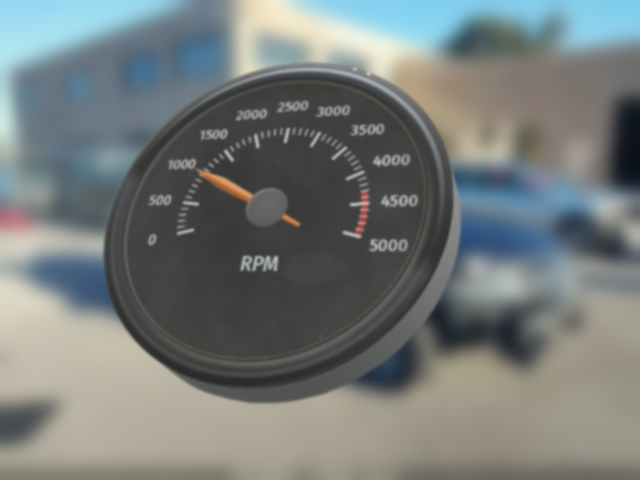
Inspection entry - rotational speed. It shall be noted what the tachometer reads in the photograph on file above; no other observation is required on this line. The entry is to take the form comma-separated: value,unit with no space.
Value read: 1000,rpm
